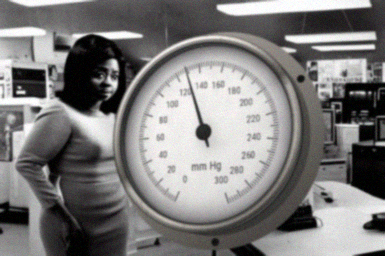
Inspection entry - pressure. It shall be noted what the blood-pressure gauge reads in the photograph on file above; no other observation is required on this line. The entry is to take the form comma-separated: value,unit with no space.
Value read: 130,mmHg
